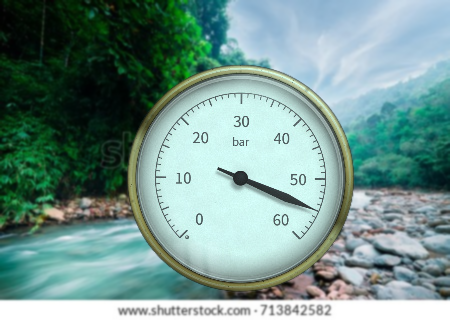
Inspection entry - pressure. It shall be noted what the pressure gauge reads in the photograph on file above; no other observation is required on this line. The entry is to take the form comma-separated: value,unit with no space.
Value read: 55,bar
